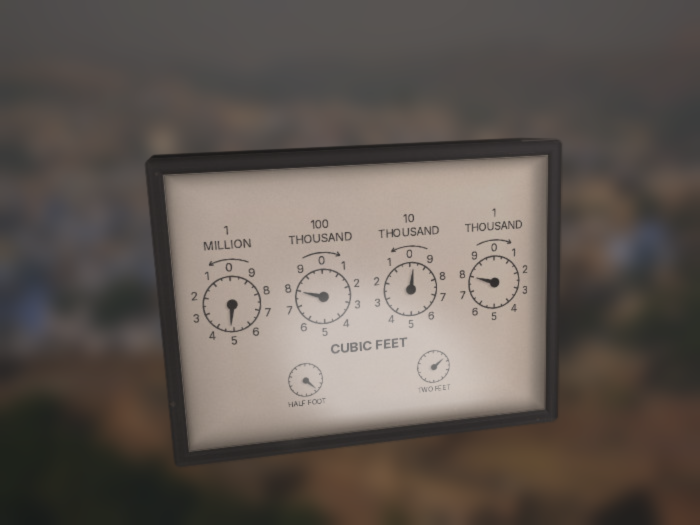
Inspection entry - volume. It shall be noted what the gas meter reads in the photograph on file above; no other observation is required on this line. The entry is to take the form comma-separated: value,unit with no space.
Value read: 479800,ft³
